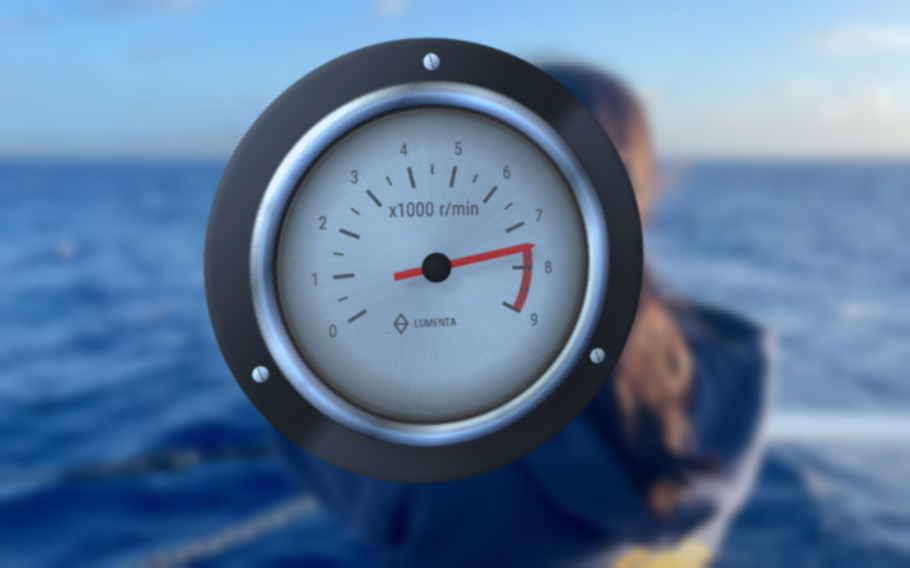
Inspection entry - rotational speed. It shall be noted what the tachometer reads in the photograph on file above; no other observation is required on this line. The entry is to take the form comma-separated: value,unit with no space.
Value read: 7500,rpm
